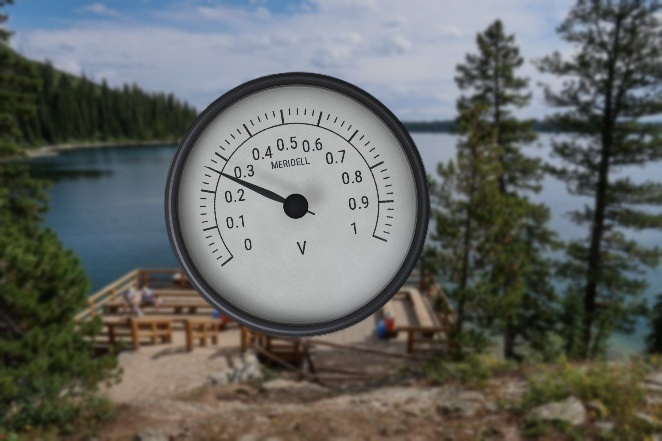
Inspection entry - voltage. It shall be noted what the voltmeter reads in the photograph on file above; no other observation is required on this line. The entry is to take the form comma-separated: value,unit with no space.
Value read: 0.26,V
